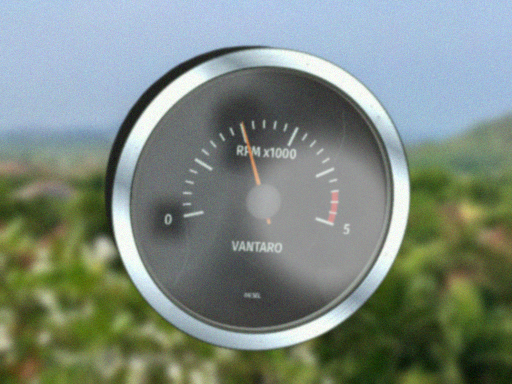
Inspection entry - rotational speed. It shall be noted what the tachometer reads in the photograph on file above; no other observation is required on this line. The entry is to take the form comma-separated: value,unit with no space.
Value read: 2000,rpm
